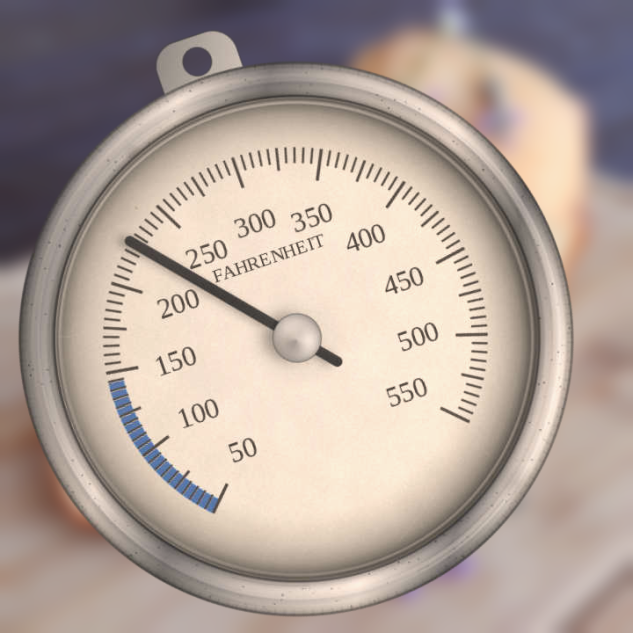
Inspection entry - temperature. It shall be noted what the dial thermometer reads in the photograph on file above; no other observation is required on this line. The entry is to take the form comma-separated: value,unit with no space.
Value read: 225,°F
